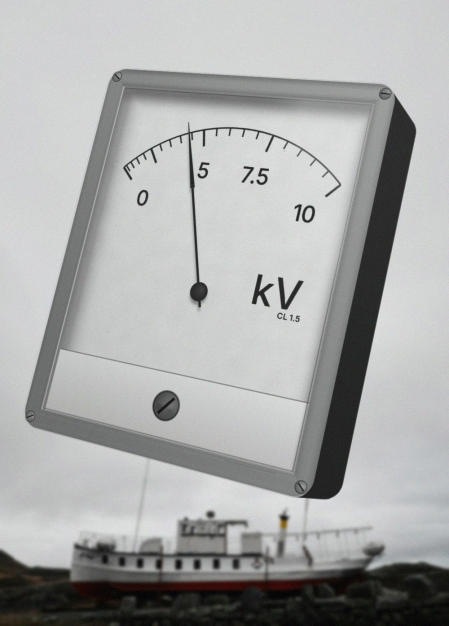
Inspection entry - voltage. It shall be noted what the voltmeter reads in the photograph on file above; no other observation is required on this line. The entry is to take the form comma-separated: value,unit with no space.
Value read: 4.5,kV
